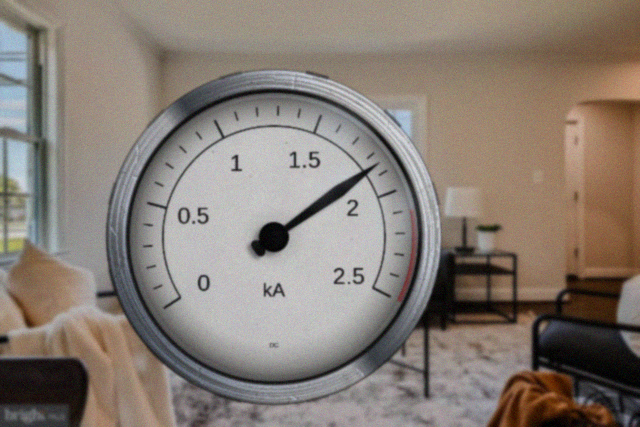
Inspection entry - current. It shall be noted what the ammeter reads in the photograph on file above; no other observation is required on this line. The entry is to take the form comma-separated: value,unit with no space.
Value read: 1.85,kA
